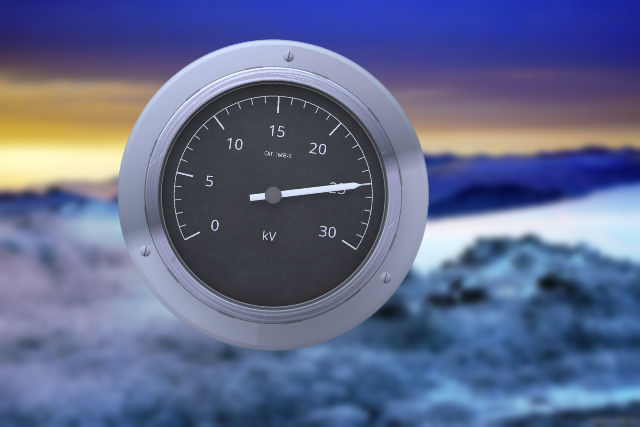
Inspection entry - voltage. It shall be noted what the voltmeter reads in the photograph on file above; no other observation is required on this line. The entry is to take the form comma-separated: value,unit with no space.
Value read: 25,kV
